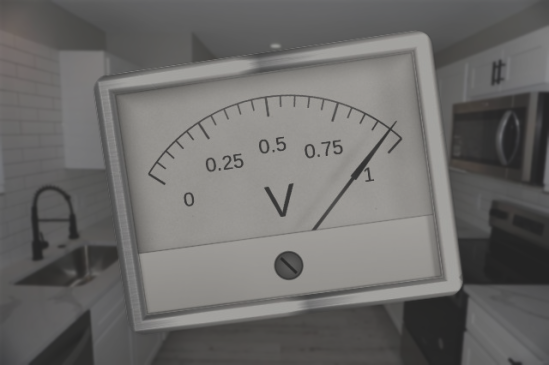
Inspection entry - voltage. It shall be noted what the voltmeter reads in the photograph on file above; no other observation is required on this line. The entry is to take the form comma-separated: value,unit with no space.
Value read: 0.95,V
